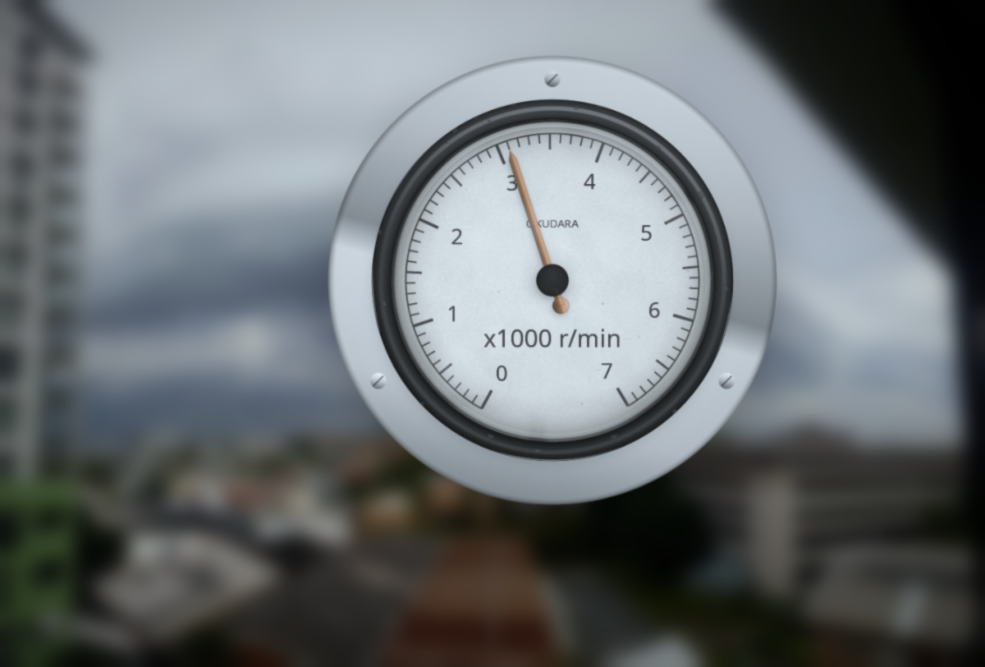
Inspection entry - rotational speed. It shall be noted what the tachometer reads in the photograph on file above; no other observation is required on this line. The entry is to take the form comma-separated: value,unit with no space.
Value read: 3100,rpm
